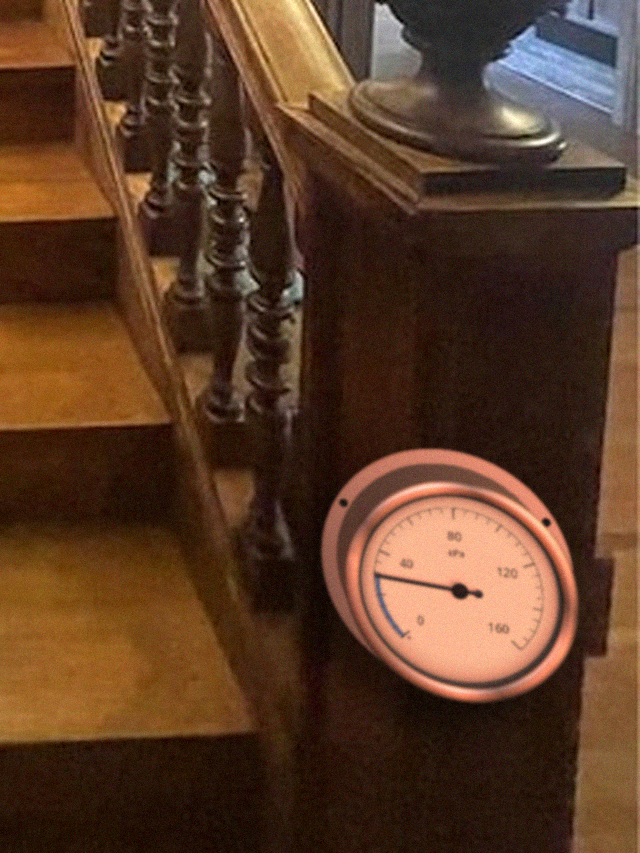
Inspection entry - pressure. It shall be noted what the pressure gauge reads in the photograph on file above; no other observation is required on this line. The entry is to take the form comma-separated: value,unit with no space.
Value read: 30,kPa
